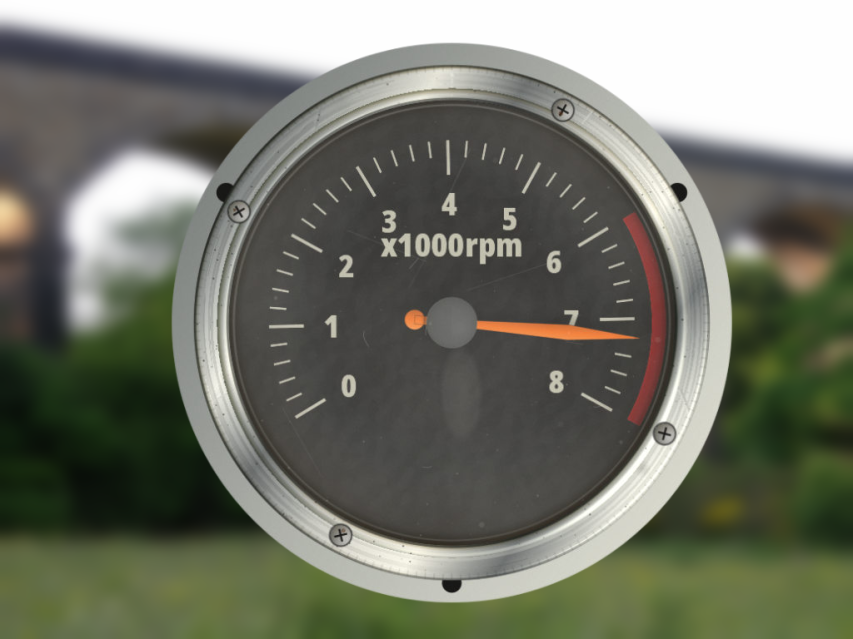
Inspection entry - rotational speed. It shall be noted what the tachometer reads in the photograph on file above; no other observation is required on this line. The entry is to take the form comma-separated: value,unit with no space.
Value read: 7200,rpm
